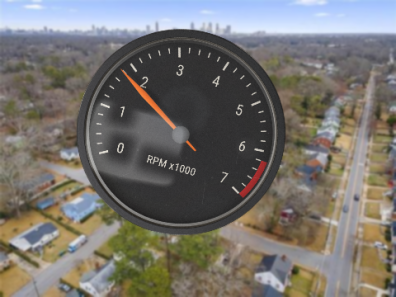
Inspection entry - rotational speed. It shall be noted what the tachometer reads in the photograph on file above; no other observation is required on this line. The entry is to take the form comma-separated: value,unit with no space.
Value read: 1800,rpm
